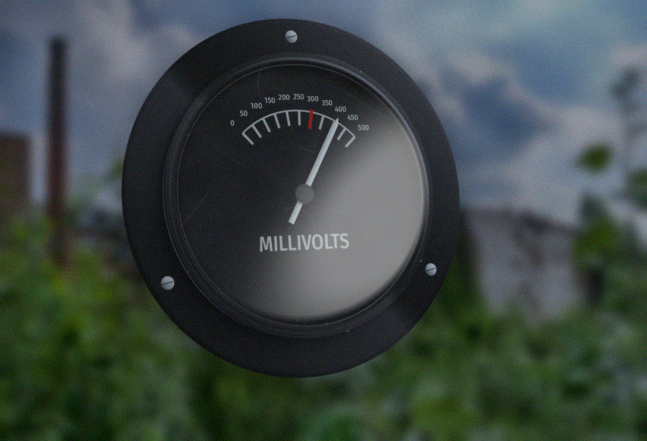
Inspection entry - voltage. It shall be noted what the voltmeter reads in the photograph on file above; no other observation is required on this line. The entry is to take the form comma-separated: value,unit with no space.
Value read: 400,mV
